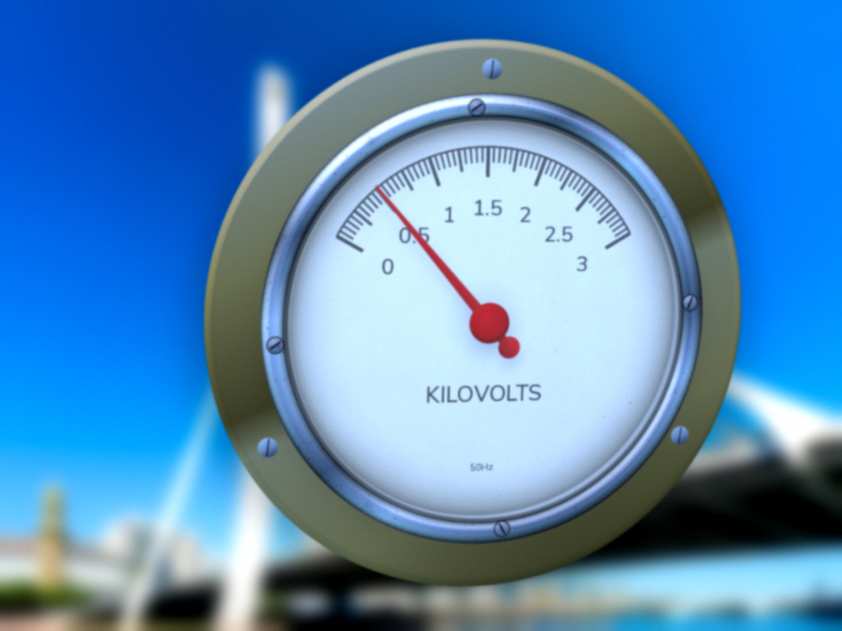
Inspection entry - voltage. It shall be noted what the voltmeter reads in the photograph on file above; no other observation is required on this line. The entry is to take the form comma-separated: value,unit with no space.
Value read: 0.5,kV
